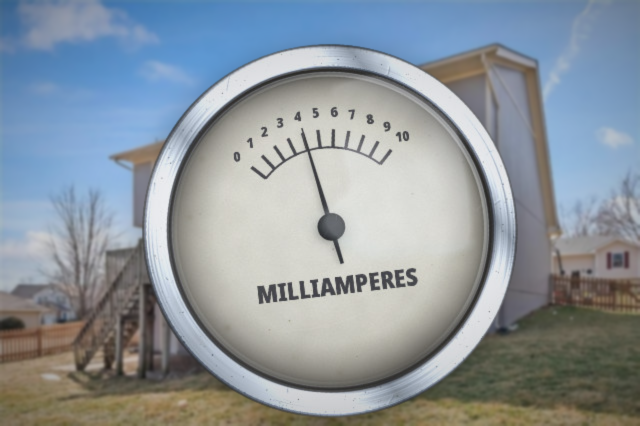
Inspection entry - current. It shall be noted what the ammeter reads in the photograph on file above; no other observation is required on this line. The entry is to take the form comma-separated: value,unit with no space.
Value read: 4,mA
